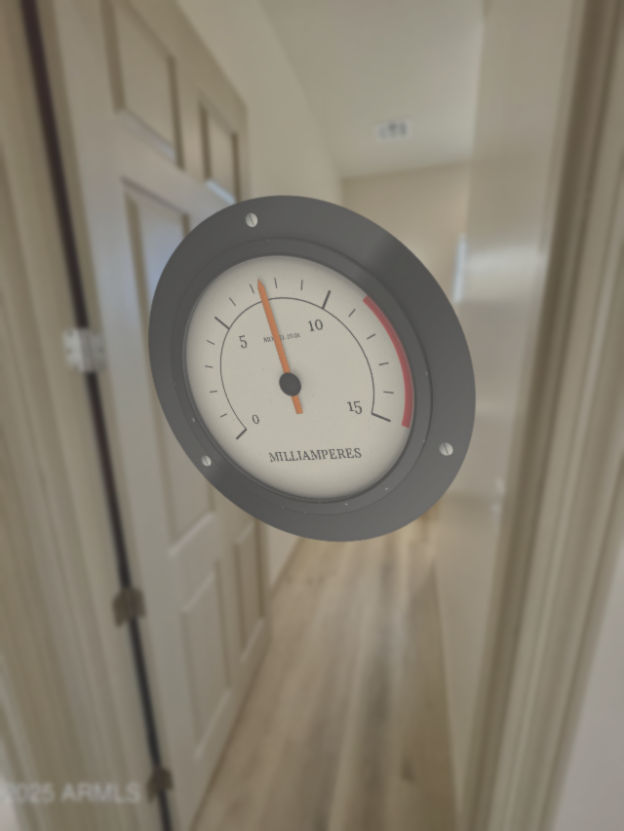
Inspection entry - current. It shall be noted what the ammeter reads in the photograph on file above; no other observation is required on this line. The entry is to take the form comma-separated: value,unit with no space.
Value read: 7.5,mA
